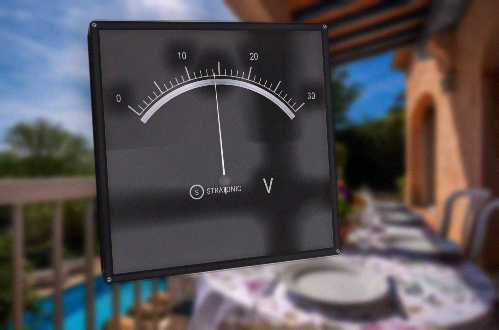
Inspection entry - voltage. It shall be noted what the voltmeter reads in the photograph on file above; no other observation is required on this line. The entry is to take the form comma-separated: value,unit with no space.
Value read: 14,V
